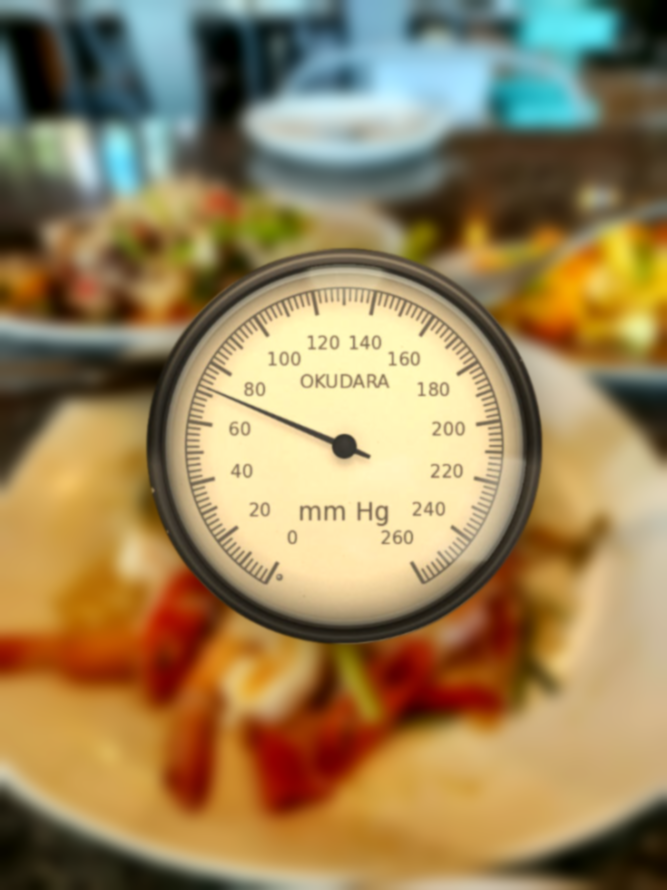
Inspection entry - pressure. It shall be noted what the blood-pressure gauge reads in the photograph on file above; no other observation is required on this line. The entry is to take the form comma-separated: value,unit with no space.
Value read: 72,mmHg
